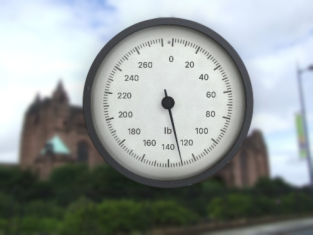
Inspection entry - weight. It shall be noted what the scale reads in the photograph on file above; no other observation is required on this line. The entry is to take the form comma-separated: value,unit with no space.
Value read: 130,lb
